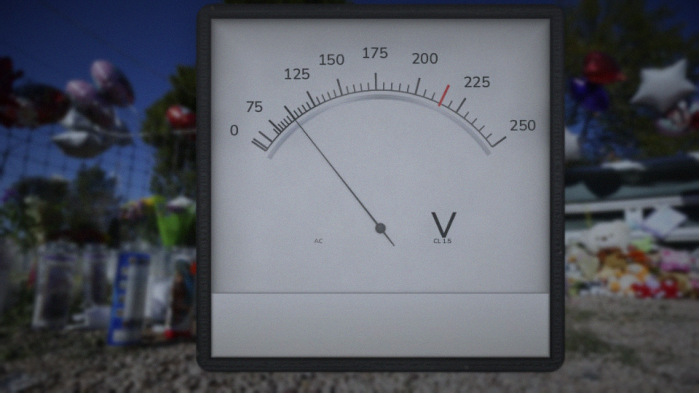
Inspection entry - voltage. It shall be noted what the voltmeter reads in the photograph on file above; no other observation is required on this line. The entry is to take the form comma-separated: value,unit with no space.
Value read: 100,V
